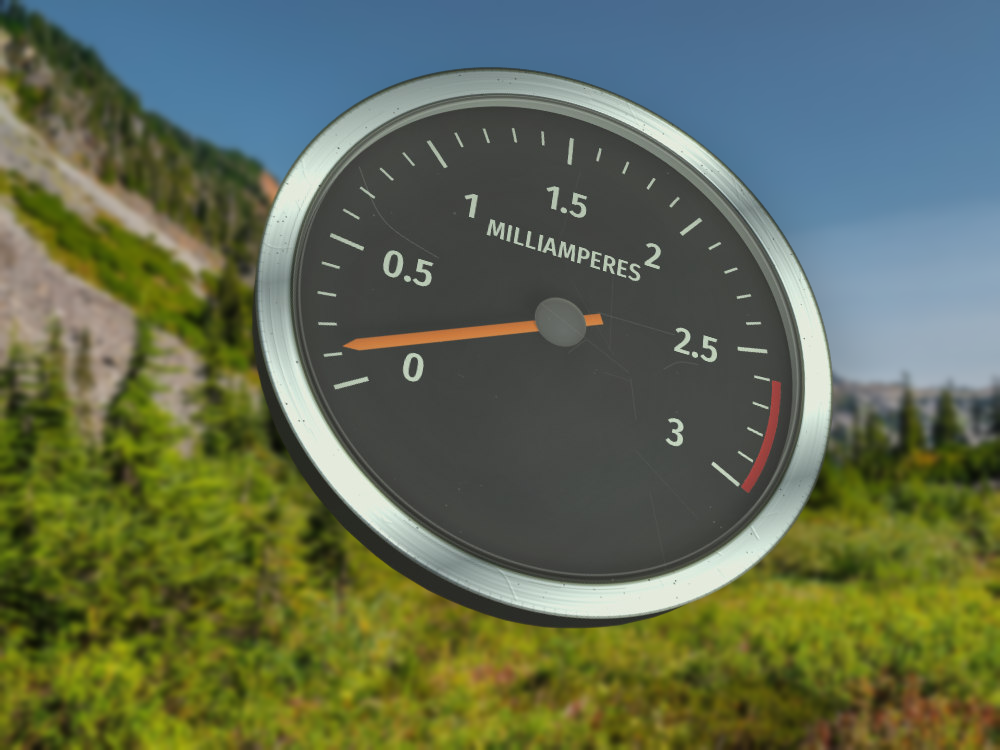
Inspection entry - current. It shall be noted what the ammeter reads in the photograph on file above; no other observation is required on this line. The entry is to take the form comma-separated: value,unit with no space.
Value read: 0.1,mA
